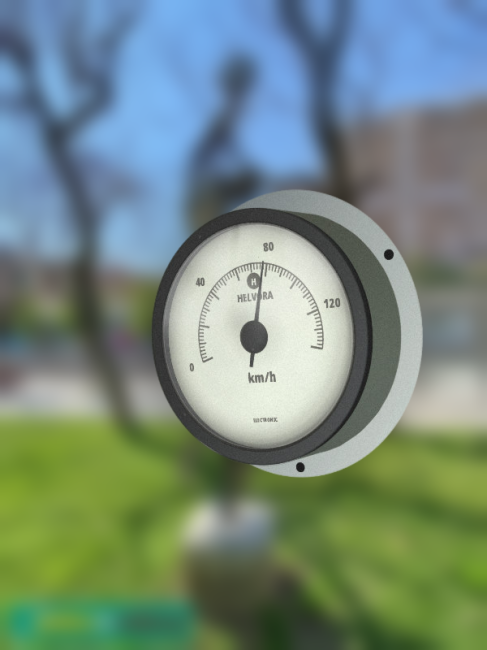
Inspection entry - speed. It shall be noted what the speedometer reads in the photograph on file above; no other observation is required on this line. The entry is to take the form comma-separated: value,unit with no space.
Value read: 80,km/h
